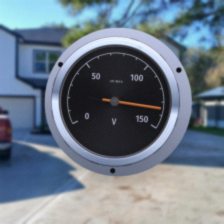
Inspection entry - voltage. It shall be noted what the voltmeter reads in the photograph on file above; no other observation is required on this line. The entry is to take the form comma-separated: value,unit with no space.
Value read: 135,V
